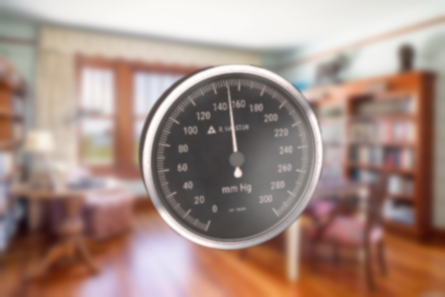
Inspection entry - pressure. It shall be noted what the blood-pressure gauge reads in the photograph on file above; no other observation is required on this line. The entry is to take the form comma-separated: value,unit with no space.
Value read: 150,mmHg
